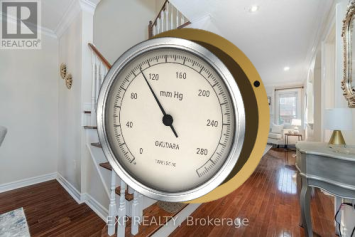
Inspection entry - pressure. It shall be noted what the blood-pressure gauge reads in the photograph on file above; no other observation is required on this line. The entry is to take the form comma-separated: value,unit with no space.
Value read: 110,mmHg
